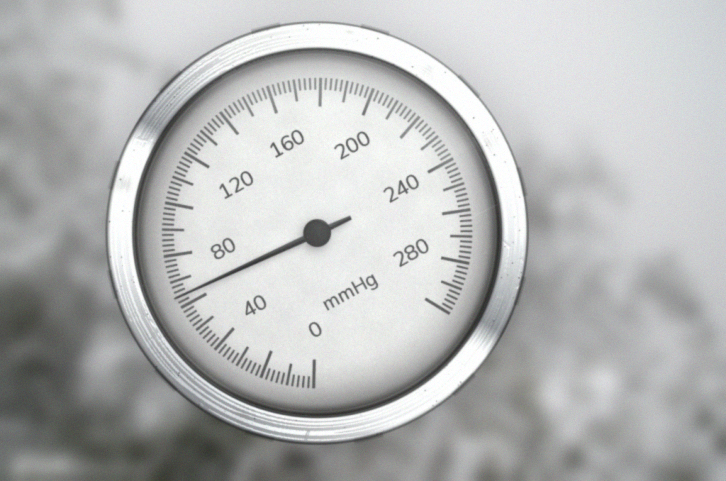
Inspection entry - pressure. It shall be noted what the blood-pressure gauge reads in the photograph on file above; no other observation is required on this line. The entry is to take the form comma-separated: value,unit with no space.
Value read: 64,mmHg
